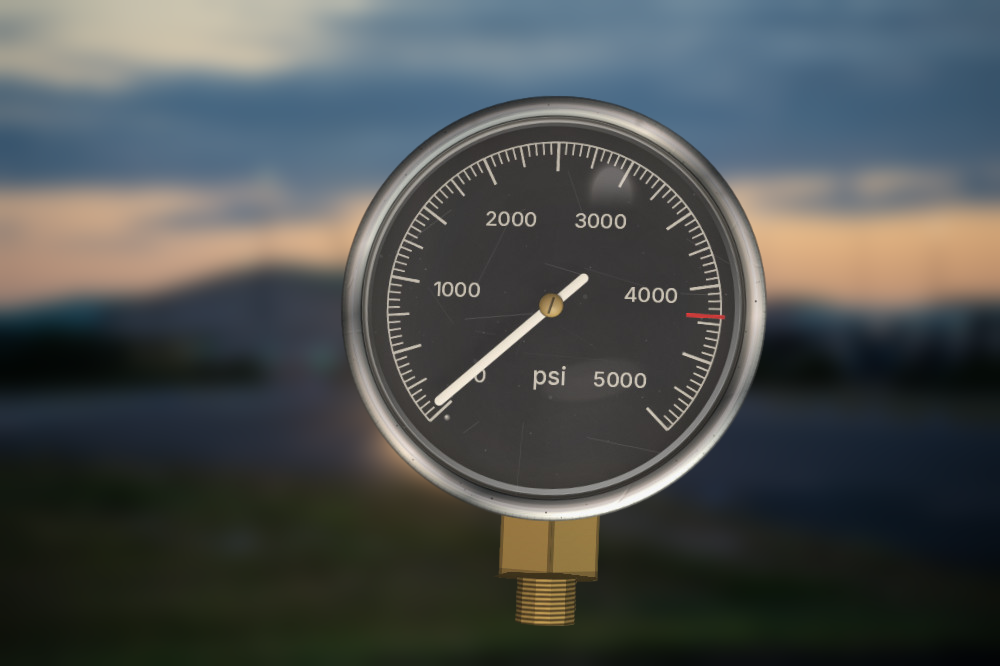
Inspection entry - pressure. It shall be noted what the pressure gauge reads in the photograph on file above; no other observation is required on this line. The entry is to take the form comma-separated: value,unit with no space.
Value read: 50,psi
